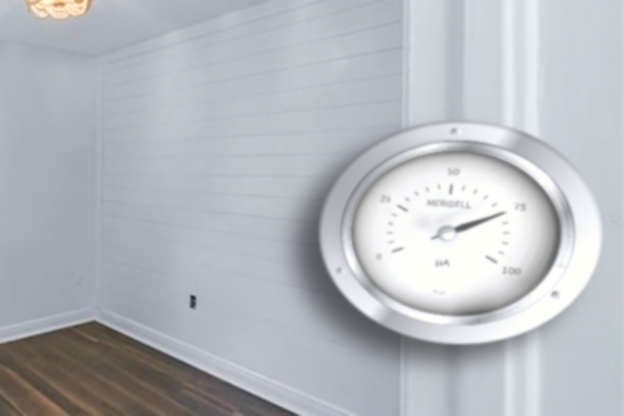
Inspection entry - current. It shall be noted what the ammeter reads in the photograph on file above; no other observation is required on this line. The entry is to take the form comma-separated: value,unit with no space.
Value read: 75,µA
